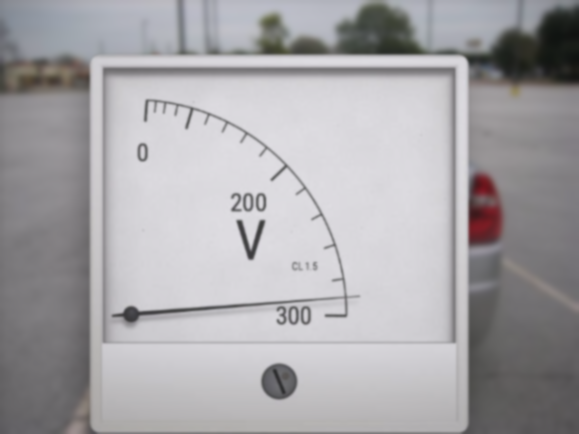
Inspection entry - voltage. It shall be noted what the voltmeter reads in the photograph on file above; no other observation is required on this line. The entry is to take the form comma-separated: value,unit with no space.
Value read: 290,V
